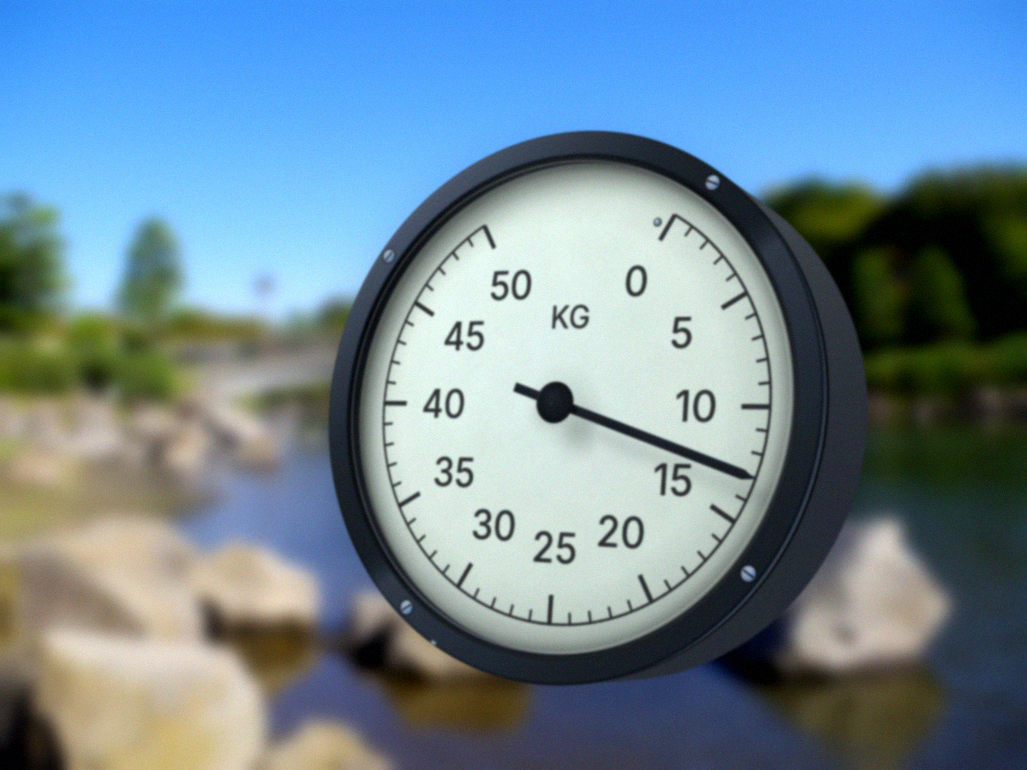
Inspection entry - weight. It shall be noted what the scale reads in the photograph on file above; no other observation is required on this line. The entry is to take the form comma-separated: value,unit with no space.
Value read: 13,kg
